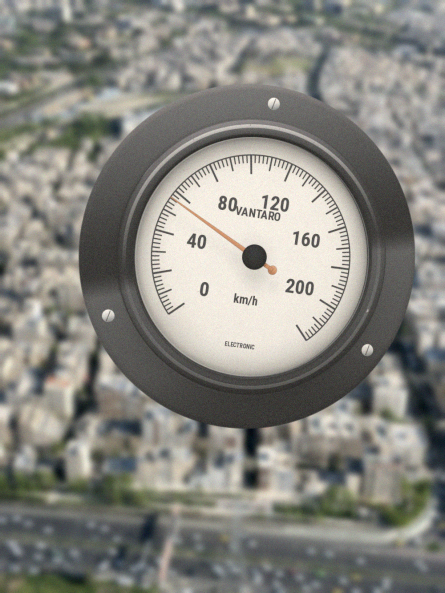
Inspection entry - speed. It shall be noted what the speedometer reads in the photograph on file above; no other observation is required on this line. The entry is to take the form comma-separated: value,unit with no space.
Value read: 56,km/h
